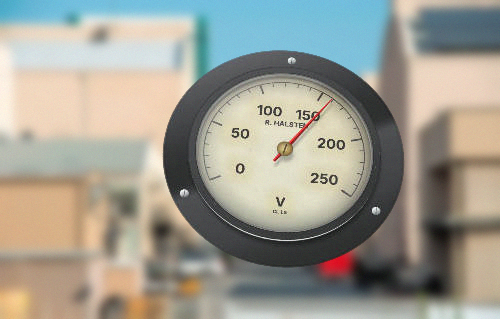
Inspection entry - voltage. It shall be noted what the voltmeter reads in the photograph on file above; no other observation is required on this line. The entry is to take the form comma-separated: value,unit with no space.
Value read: 160,V
